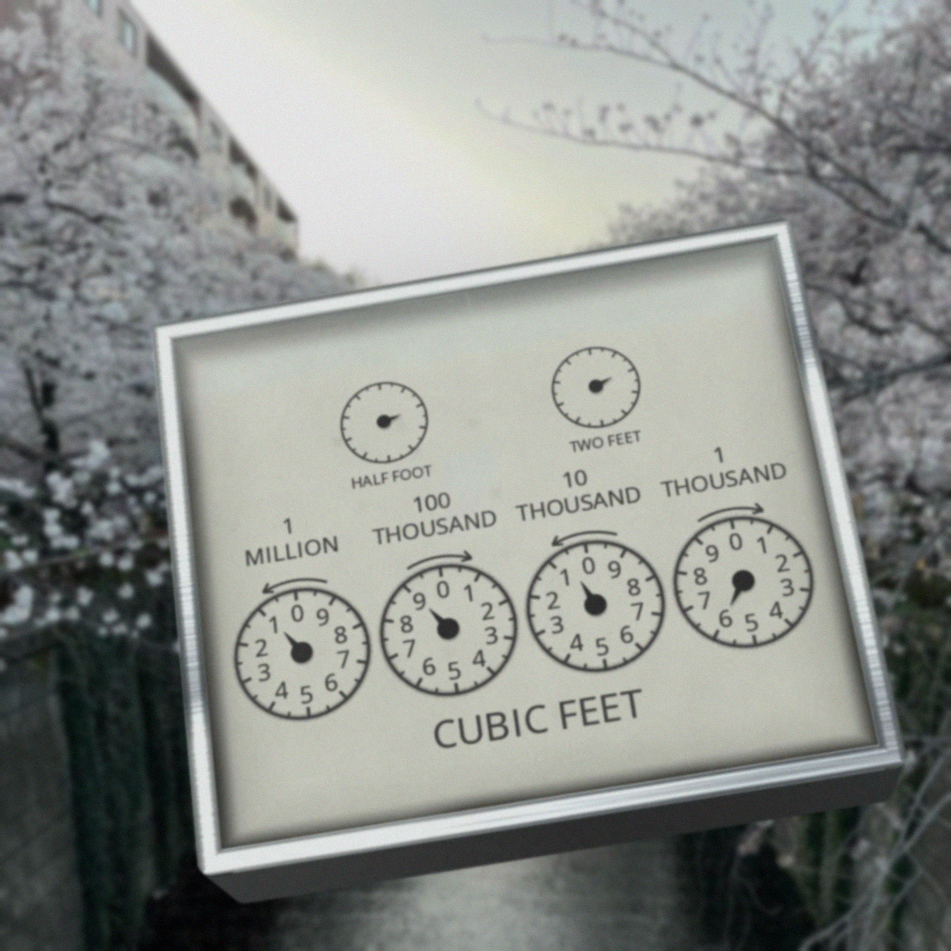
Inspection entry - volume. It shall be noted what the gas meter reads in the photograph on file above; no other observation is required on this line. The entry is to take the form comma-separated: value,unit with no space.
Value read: 90600,ft³
